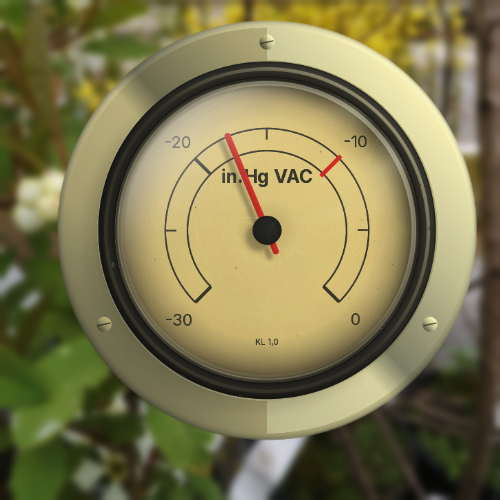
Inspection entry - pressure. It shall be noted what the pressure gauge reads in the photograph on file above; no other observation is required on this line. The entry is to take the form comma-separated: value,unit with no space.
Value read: -17.5,inHg
